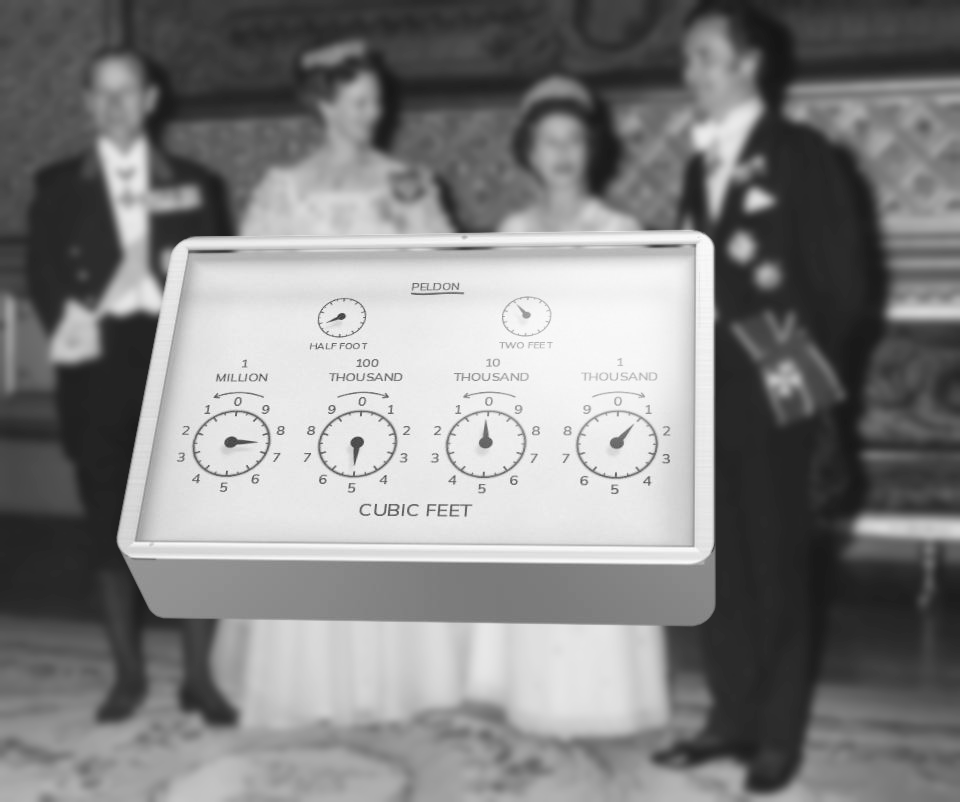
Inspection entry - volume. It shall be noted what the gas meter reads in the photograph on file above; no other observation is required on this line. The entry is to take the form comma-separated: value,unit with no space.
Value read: 750100,ft³
